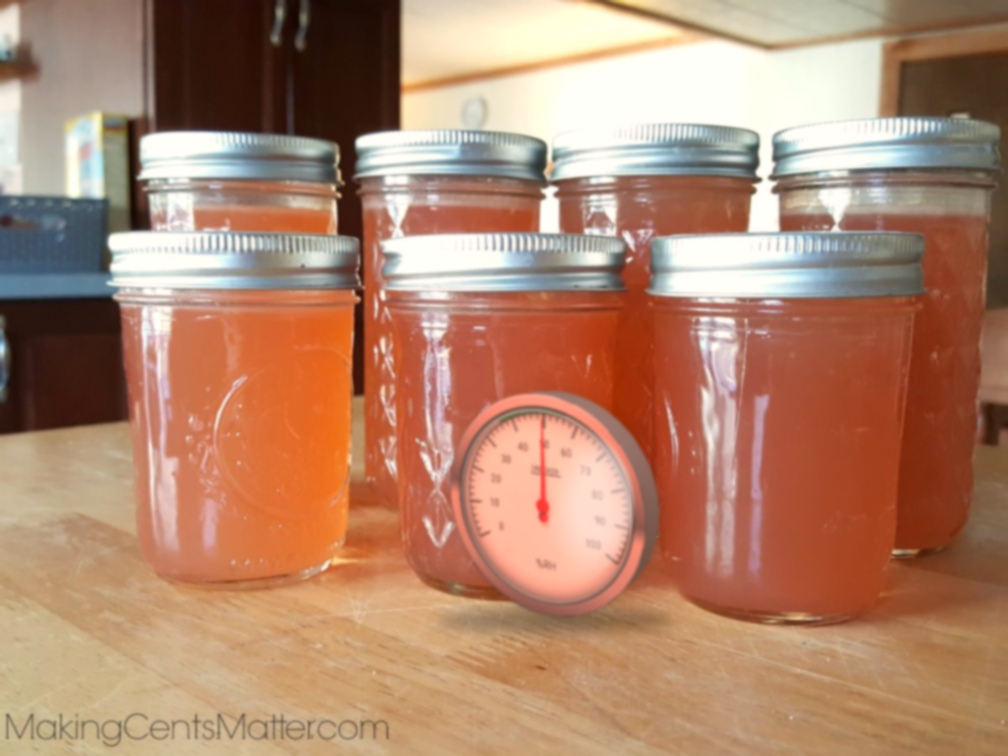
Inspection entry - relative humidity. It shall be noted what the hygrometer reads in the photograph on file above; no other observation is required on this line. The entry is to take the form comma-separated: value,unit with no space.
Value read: 50,%
